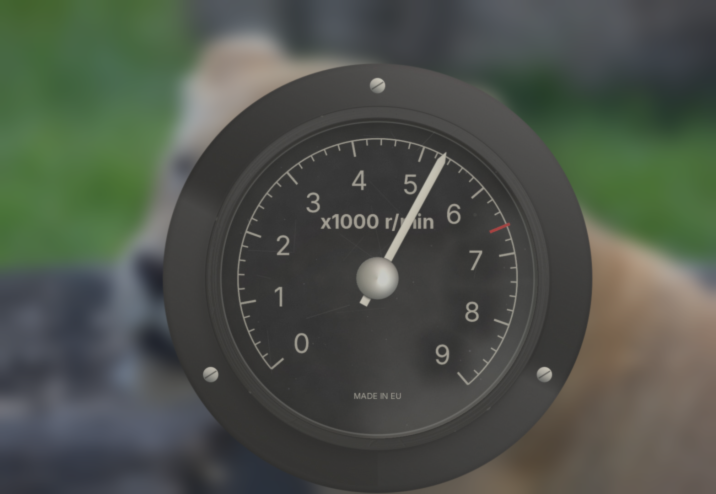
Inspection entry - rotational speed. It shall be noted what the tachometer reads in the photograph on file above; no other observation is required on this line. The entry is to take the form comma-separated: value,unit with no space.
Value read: 5300,rpm
